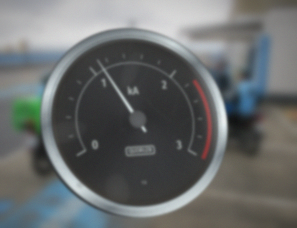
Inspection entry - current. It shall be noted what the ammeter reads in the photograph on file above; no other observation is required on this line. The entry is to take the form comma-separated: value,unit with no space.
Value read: 1.1,kA
